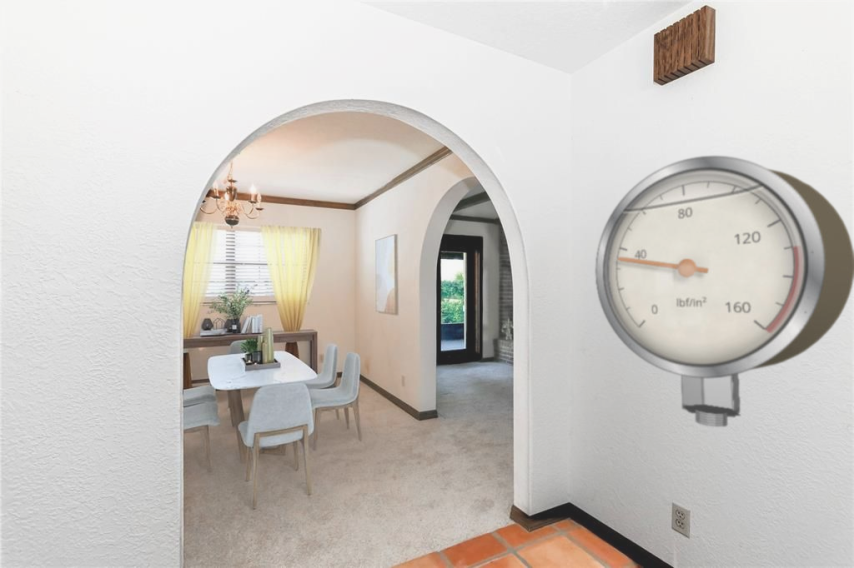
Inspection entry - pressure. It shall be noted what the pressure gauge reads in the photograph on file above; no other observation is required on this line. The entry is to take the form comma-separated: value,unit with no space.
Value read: 35,psi
